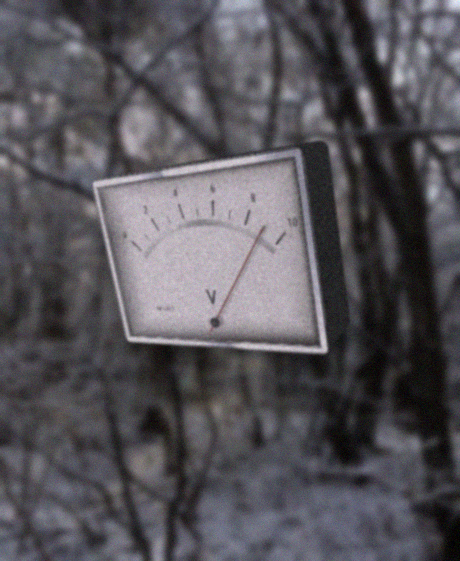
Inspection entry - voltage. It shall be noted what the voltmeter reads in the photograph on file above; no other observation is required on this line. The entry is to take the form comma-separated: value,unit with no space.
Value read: 9,V
